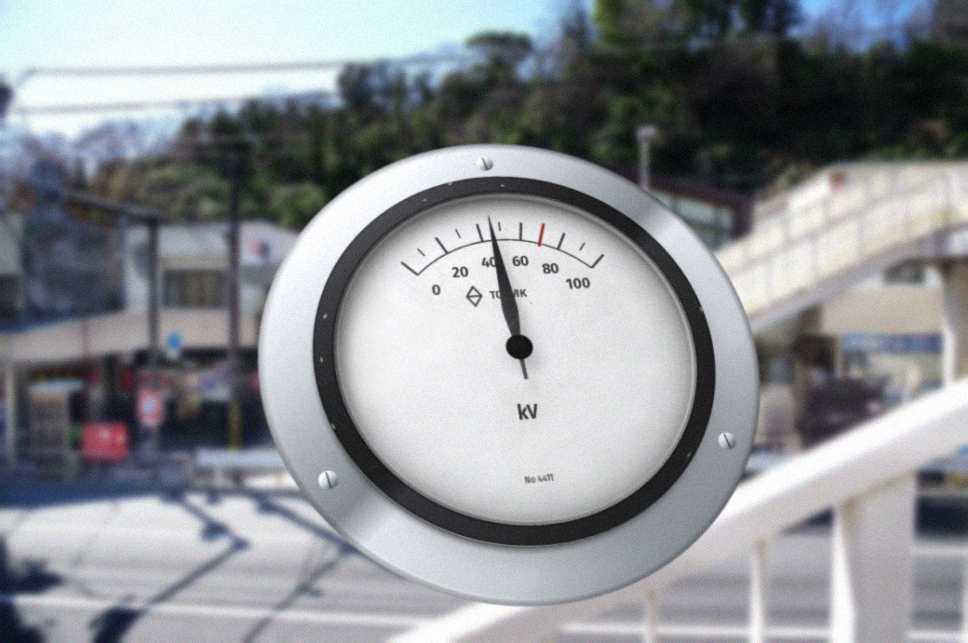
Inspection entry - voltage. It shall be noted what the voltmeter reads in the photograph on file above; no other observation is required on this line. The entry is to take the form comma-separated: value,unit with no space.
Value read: 45,kV
